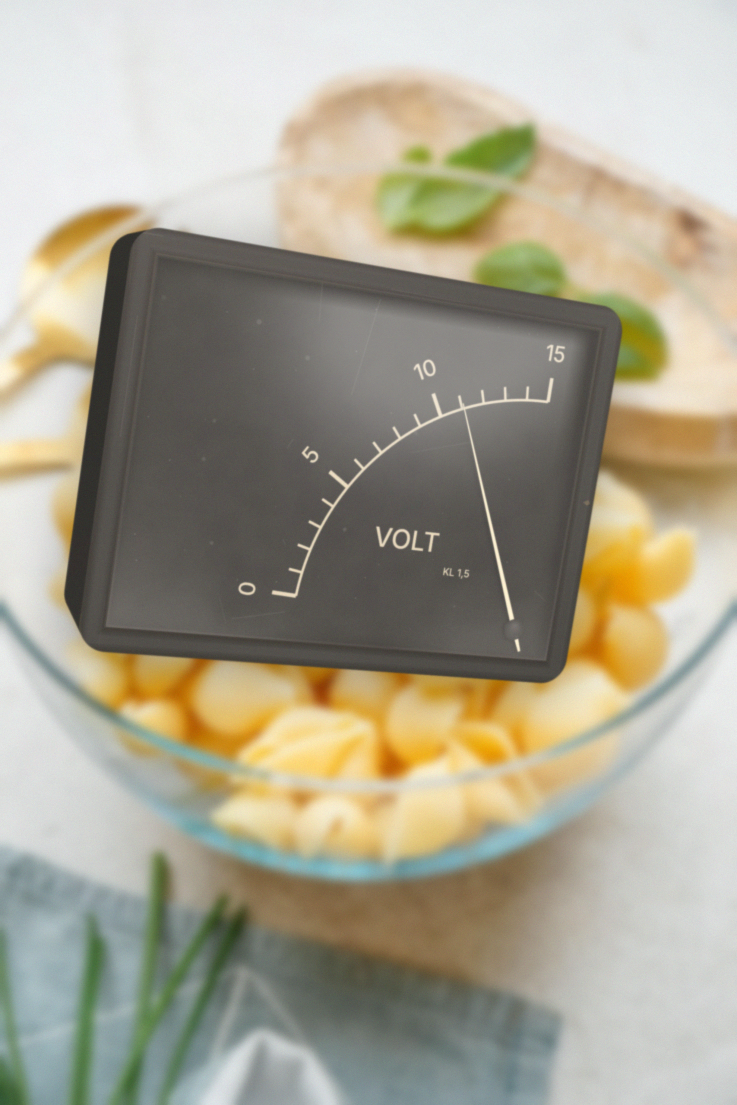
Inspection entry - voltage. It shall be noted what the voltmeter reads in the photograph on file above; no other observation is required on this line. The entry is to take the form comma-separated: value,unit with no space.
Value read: 11,V
